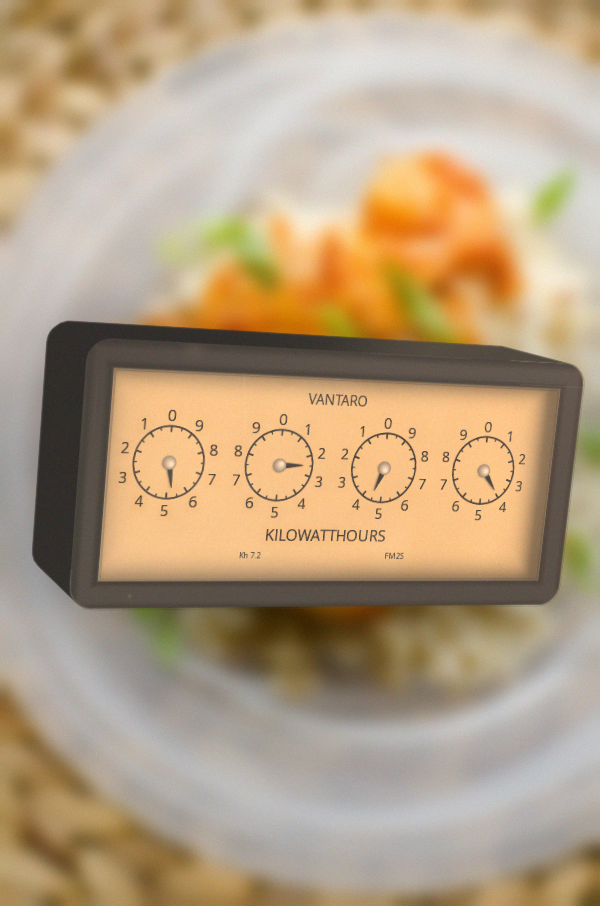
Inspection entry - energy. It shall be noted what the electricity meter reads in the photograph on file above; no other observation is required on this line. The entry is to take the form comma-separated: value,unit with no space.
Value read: 5244,kWh
